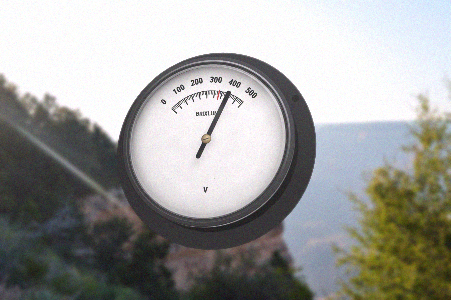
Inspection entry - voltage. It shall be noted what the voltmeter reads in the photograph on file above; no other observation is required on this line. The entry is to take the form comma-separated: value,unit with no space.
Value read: 400,V
